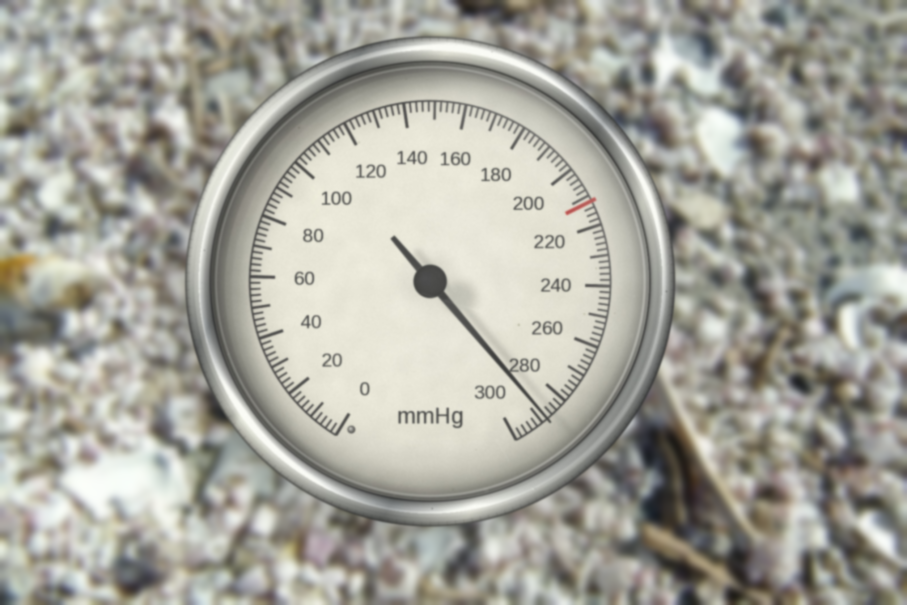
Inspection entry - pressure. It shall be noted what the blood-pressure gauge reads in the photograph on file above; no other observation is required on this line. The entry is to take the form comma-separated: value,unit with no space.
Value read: 288,mmHg
